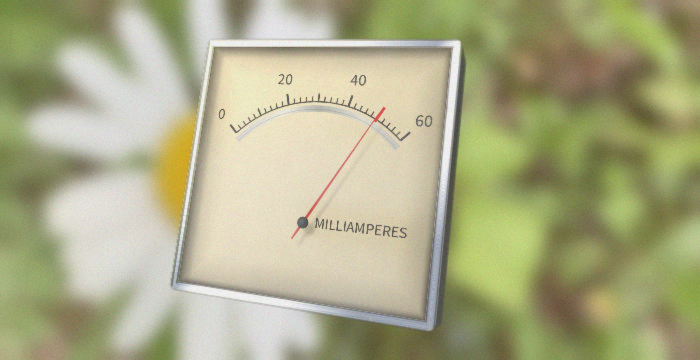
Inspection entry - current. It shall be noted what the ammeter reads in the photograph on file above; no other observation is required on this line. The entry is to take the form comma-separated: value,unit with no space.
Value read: 50,mA
